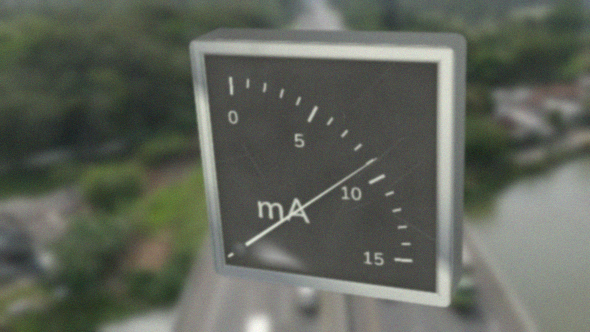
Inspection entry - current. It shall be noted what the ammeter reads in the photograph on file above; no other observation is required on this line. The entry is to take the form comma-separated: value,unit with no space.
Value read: 9,mA
